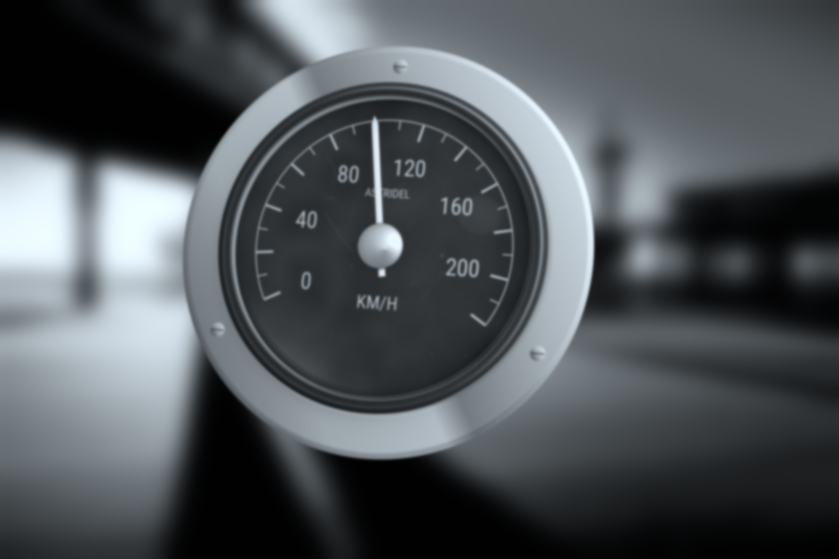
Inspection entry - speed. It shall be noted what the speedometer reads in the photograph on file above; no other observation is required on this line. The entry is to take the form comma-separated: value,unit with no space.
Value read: 100,km/h
